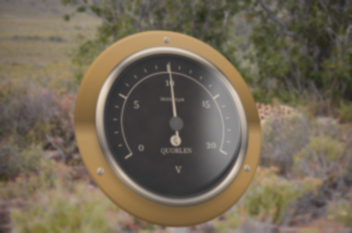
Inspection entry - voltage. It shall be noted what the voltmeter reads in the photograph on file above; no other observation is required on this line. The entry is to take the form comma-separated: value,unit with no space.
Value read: 10,V
